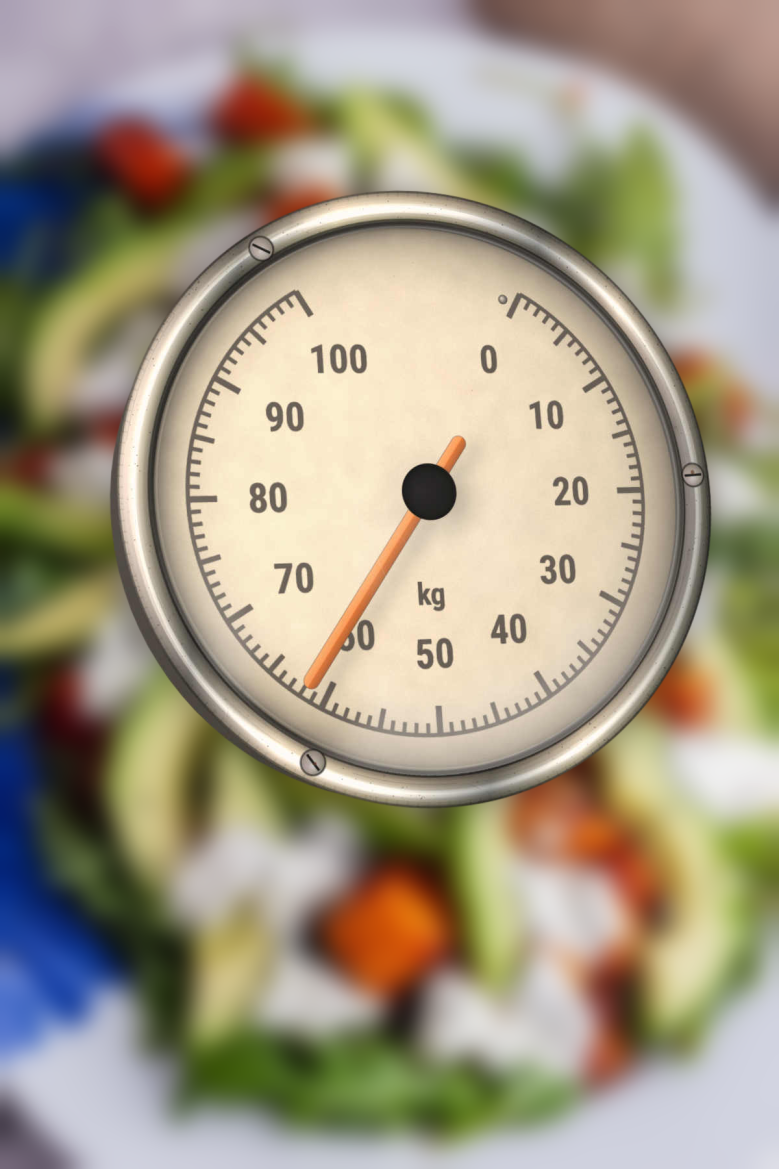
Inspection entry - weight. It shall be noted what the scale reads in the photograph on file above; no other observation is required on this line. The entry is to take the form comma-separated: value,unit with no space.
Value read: 62,kg
